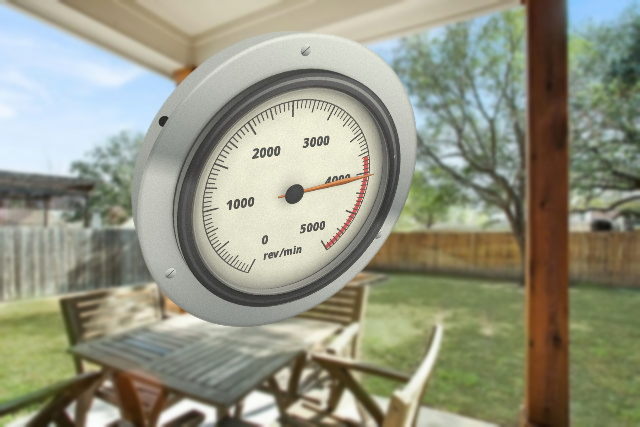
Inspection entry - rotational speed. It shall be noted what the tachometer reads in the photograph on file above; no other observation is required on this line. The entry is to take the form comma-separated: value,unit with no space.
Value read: 4000,rpm
